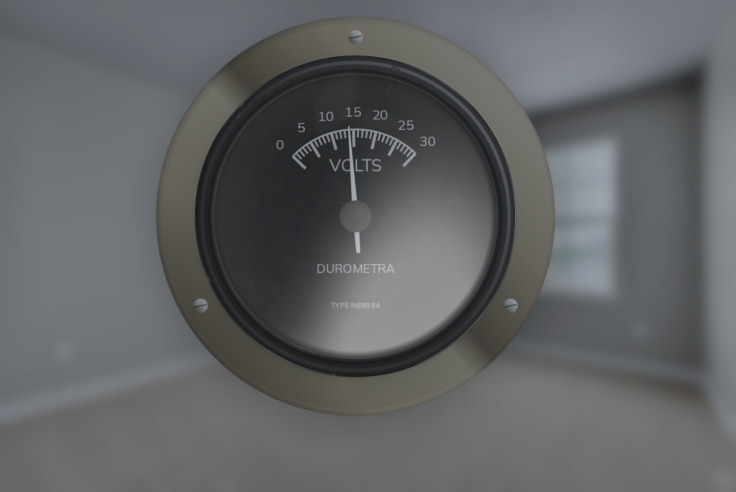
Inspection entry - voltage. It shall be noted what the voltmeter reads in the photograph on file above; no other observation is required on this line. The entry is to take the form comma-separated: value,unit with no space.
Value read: 14,V
